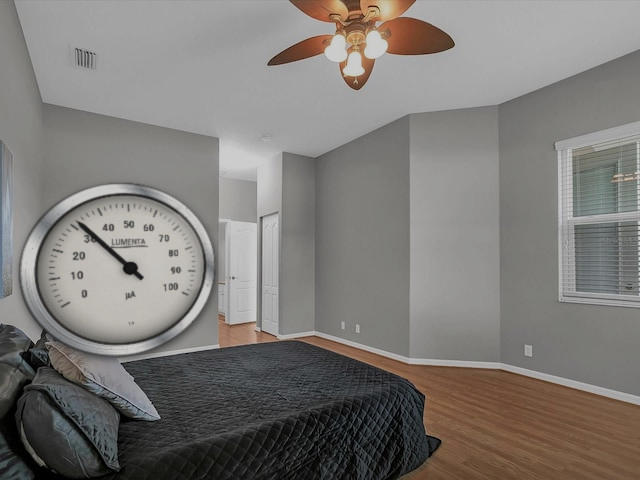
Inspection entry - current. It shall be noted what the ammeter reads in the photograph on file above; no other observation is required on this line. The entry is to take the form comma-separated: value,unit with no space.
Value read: 32,µA
